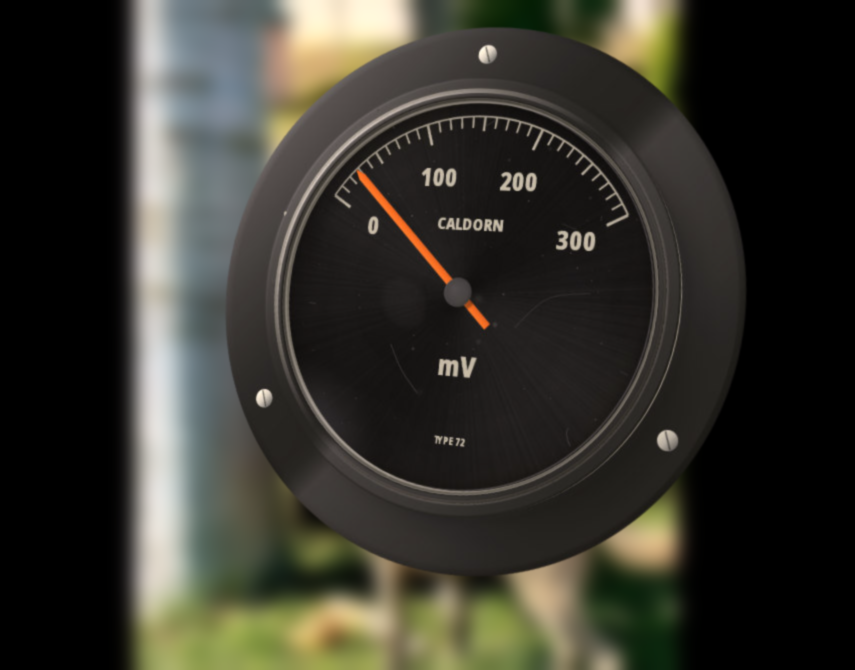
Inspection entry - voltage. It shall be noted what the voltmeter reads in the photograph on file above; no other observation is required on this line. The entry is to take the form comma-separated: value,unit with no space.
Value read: 30,mV
